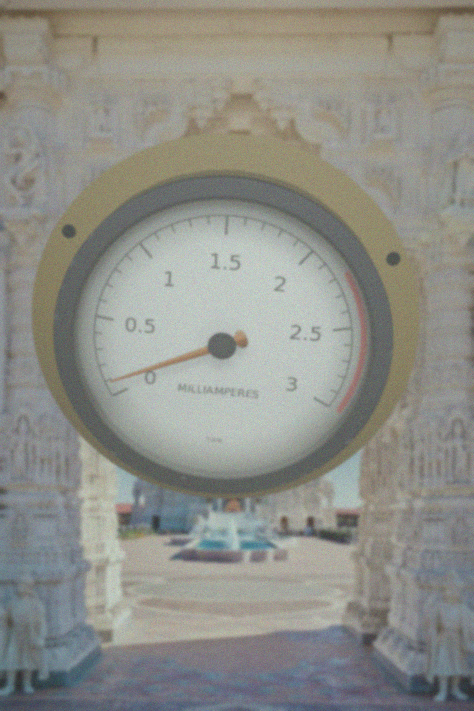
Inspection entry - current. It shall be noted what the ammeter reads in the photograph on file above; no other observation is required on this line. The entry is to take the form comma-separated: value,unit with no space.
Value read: 0.1,mA
